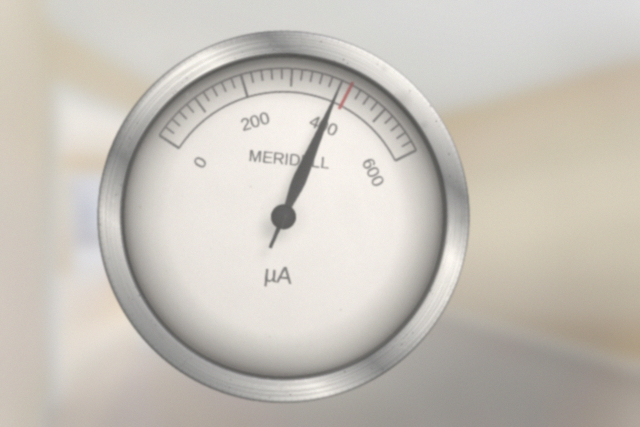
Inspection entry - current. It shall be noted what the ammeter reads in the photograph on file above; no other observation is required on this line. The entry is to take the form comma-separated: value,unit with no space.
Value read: 400,µA
